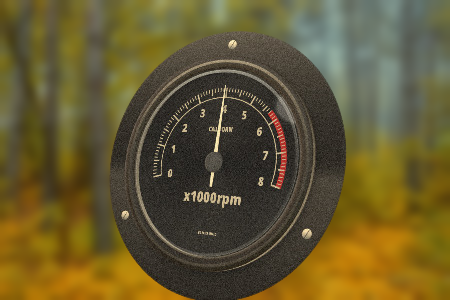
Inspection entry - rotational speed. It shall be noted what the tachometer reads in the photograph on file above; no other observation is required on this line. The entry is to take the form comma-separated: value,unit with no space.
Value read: 4000,rpm
